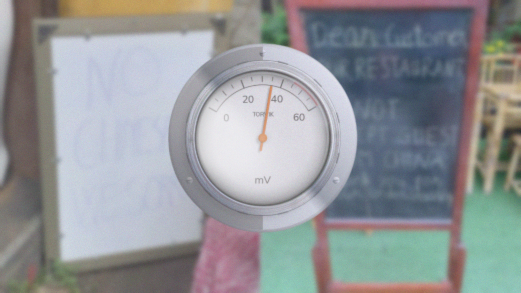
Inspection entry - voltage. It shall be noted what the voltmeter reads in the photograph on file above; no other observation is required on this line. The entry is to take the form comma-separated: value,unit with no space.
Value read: 35,mV
